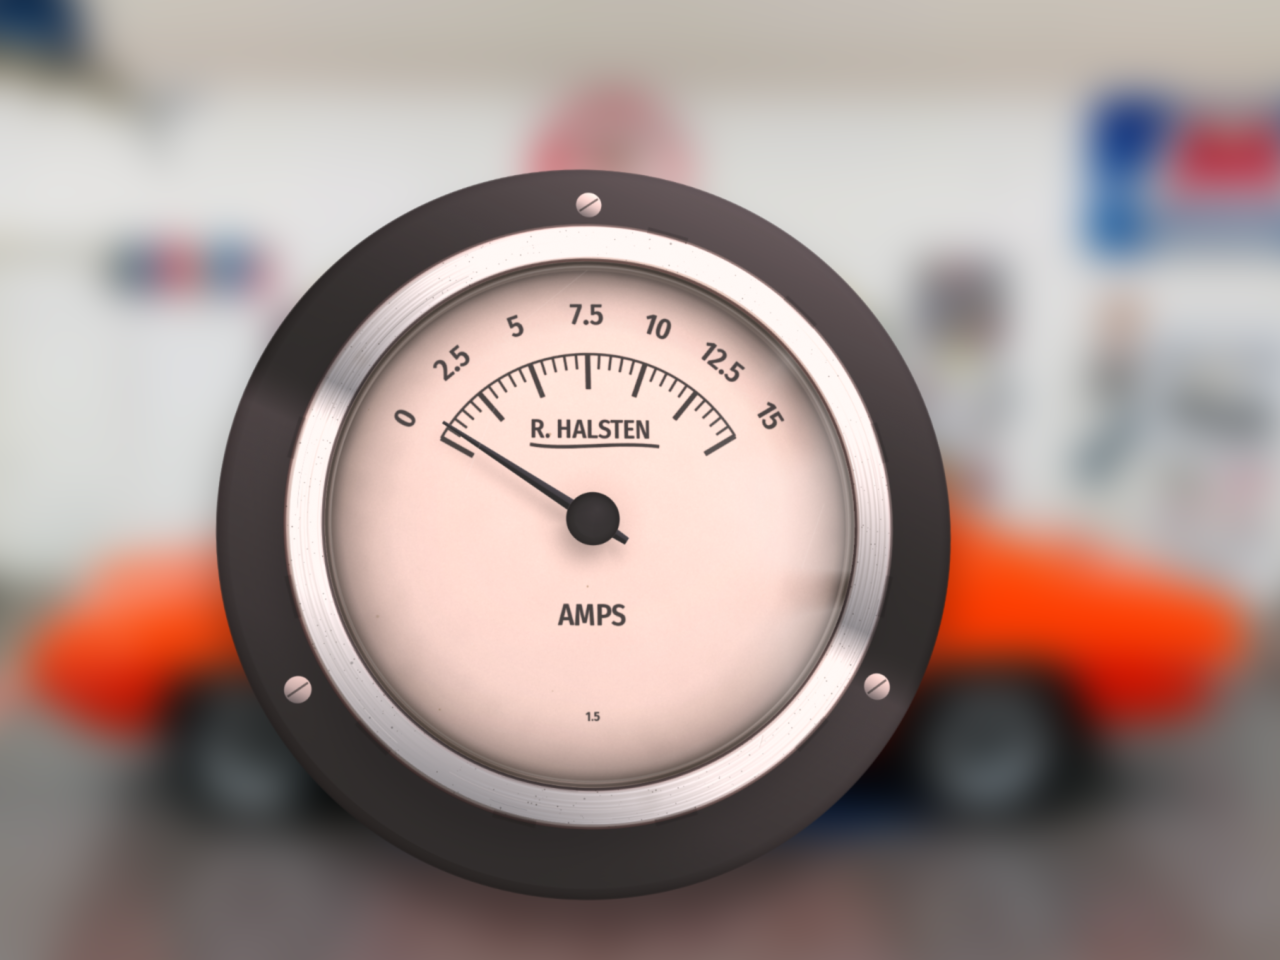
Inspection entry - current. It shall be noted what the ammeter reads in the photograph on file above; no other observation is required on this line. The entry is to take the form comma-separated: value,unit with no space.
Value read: 0.5,A
